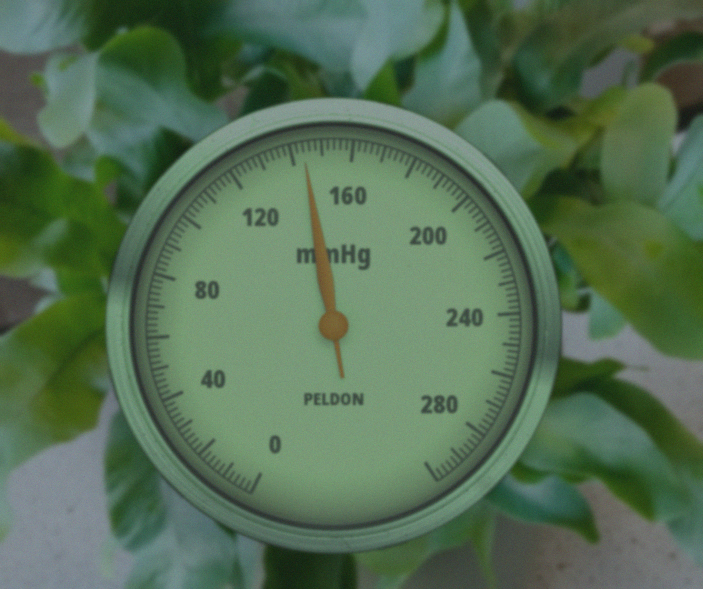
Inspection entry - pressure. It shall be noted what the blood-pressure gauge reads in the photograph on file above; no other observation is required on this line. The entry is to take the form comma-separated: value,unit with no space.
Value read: 144,mmHg
